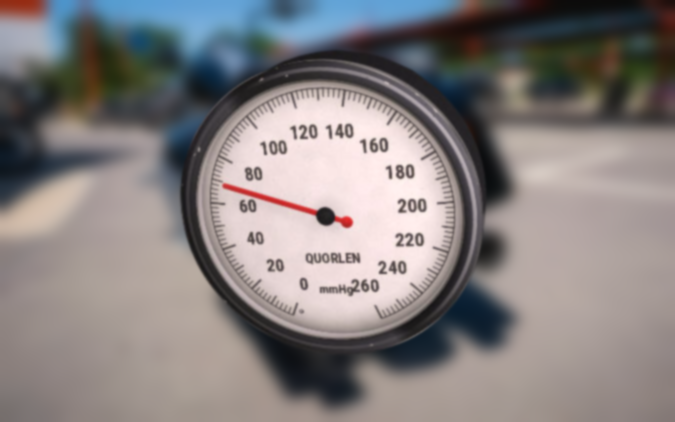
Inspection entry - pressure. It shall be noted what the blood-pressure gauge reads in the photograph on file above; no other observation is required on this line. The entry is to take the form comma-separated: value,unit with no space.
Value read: 70,mmHg
